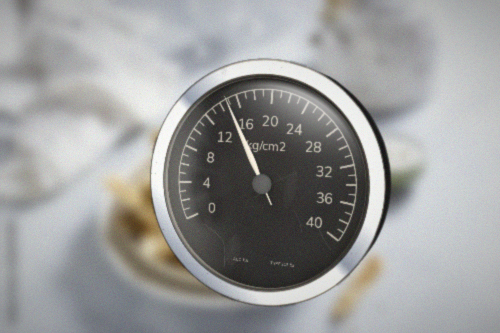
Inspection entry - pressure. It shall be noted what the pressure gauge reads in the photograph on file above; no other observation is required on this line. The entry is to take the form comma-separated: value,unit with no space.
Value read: 15,kg/cm²
